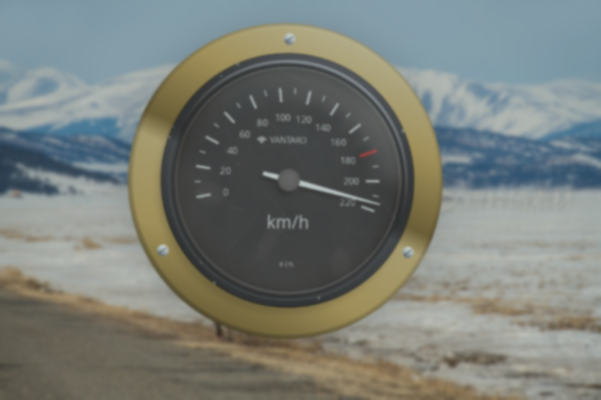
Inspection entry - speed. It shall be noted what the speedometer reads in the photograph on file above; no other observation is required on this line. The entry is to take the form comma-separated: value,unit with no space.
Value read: 215,km/h
